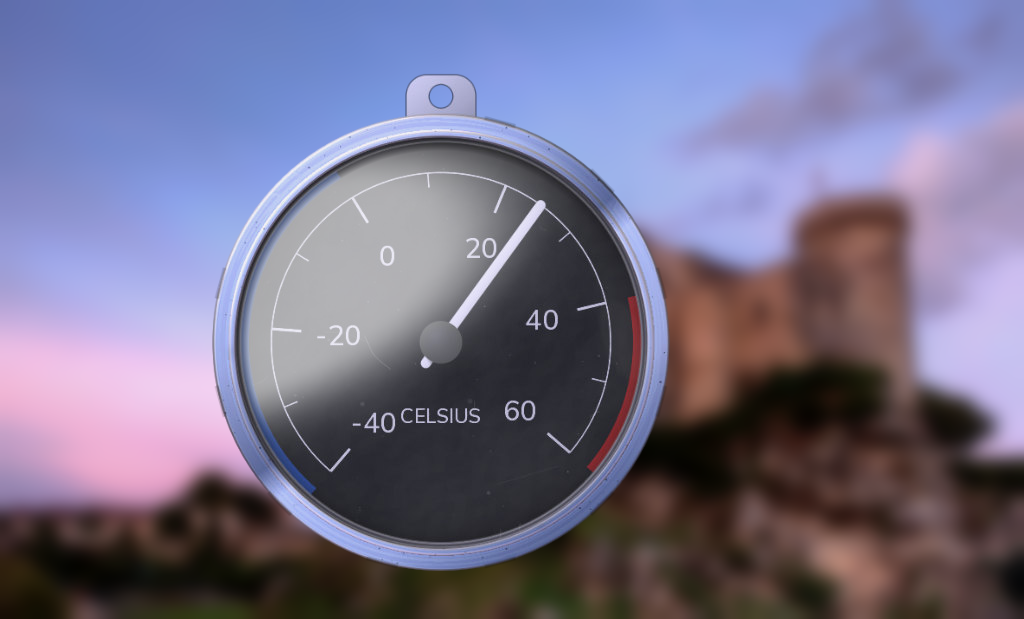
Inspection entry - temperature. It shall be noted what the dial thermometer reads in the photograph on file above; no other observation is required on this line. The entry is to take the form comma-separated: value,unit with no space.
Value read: 25,°C
